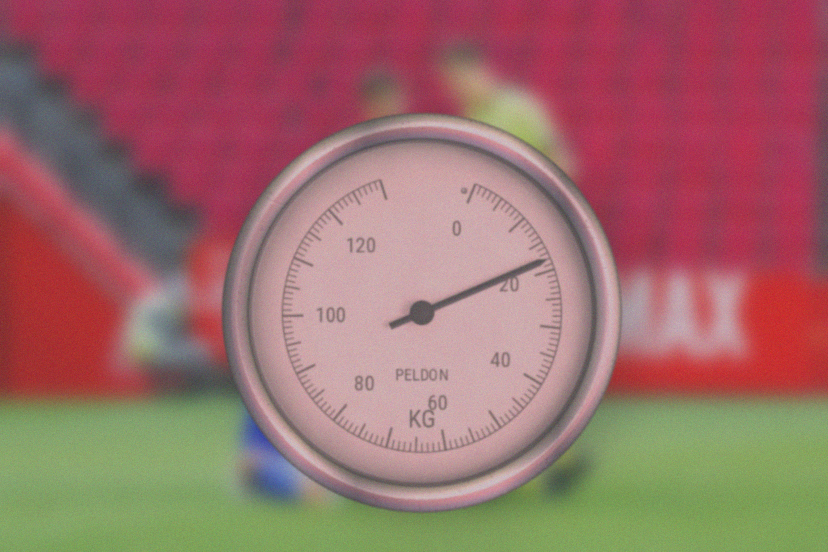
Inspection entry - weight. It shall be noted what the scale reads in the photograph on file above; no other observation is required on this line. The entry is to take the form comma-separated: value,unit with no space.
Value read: 18,kg
